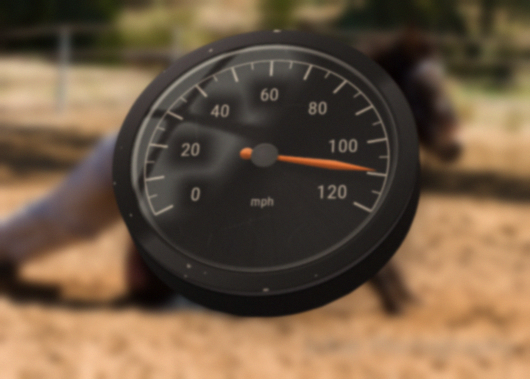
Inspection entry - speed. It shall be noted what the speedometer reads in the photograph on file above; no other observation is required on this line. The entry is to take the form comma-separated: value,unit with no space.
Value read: 110,mph
